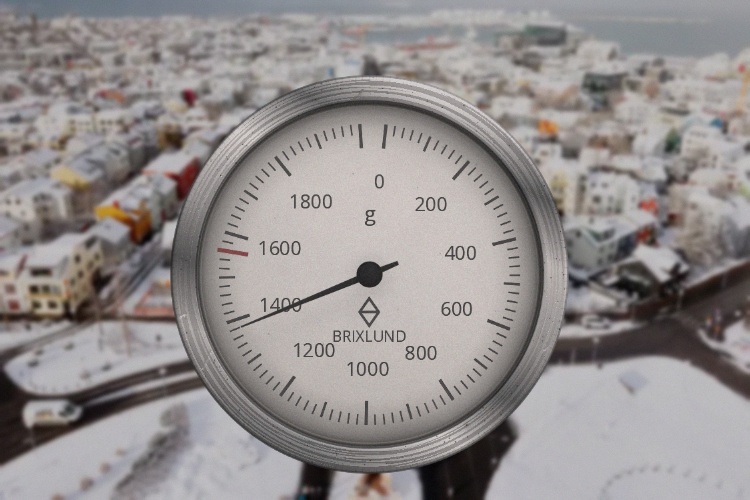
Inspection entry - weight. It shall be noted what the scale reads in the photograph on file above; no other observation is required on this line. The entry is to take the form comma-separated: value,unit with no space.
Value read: 1380,g
